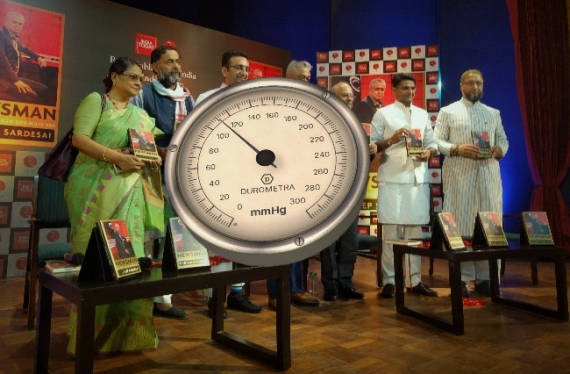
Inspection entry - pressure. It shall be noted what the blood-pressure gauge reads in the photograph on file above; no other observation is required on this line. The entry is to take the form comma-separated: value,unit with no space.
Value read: 110,mmHg
